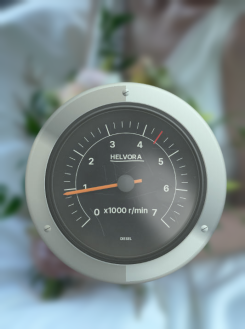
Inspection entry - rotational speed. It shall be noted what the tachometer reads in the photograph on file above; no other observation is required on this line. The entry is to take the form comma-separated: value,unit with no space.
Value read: 900,rpm
